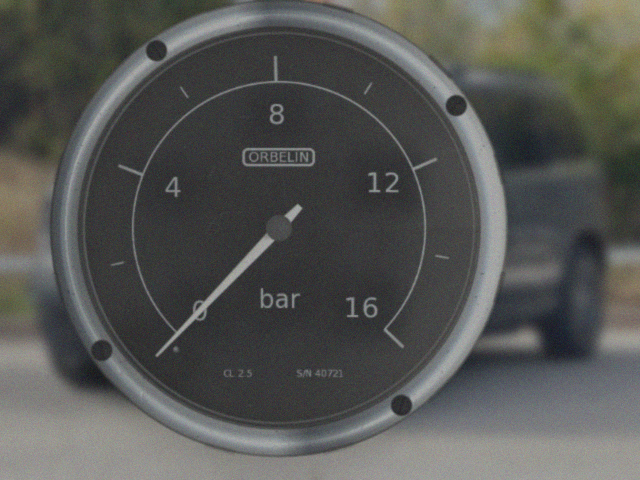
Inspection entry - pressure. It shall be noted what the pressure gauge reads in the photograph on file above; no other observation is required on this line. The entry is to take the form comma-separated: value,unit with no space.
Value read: 0,bar
